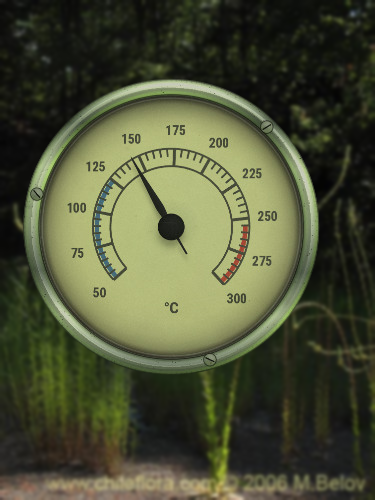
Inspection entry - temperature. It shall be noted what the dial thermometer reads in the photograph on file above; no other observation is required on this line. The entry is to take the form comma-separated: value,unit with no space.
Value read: 145,°C
